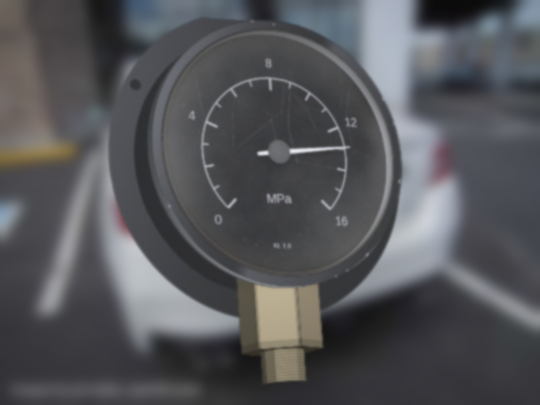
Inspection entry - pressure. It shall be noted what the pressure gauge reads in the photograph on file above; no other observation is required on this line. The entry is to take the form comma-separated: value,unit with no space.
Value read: 13,MPa
